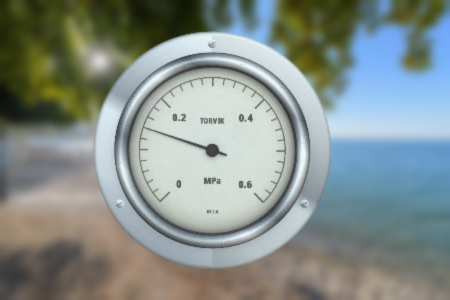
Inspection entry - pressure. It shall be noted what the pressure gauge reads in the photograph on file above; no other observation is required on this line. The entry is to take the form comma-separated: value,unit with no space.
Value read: 0.14,MPa
